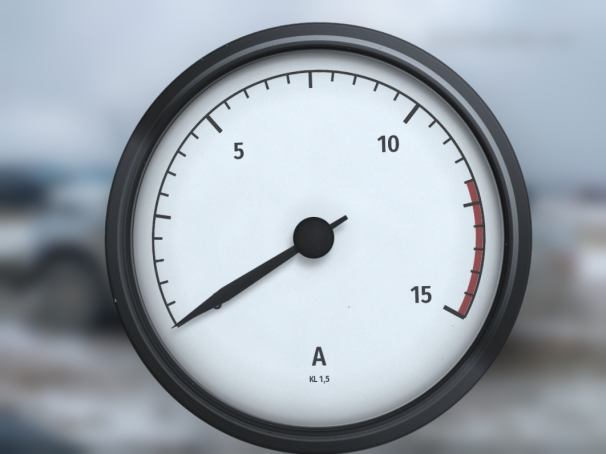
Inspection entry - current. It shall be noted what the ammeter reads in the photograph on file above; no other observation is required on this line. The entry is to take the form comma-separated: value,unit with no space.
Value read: 0,A
